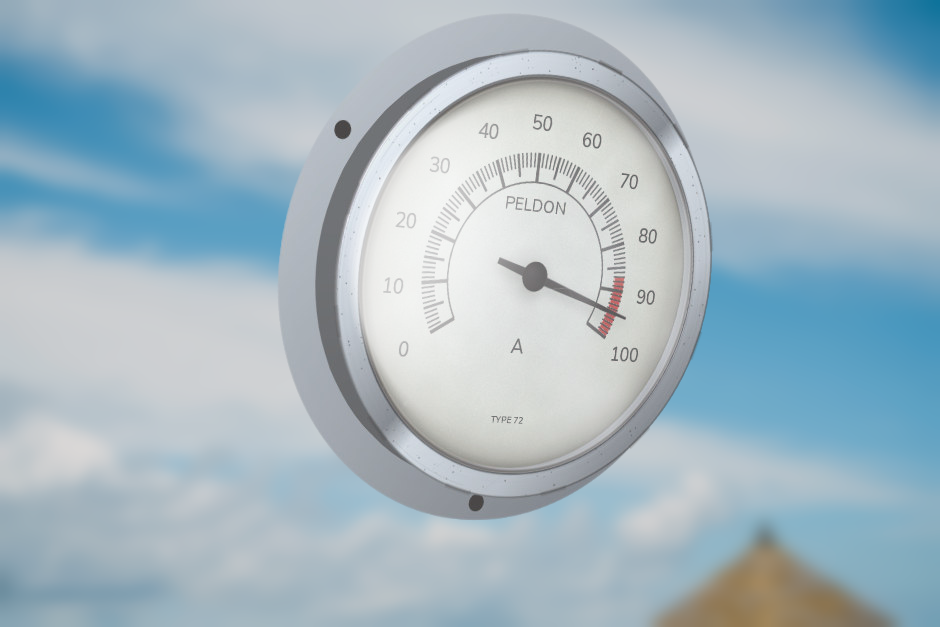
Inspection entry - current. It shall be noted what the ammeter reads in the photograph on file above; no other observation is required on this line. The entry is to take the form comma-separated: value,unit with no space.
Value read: 95,A
